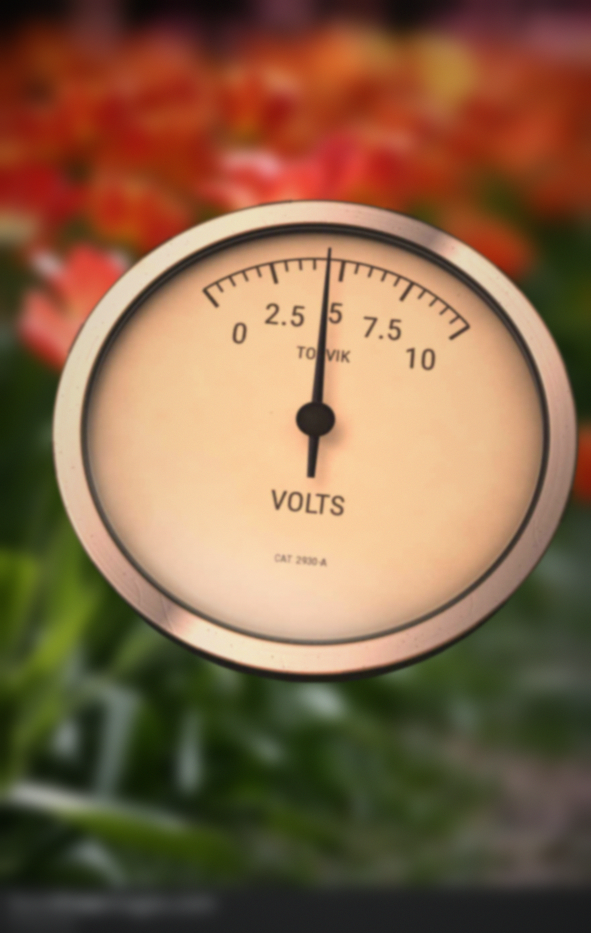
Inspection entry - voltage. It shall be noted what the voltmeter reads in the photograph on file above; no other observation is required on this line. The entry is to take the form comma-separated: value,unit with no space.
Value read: 4.5,V
